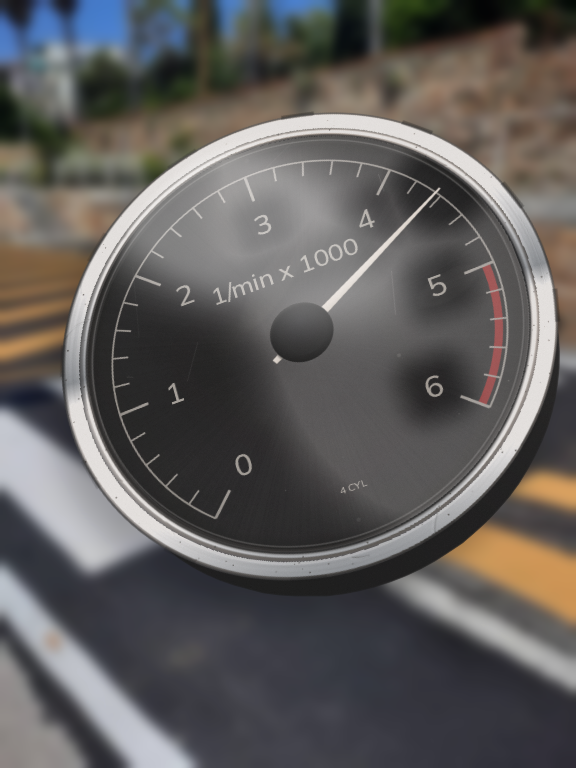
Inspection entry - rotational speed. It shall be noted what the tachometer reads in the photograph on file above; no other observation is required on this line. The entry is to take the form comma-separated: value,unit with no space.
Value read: 4400,rpm
